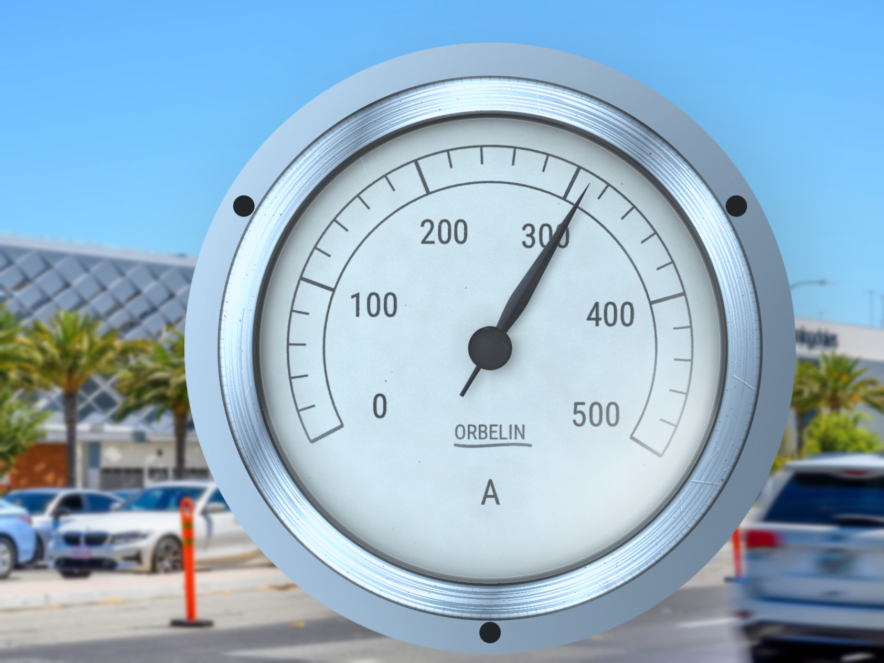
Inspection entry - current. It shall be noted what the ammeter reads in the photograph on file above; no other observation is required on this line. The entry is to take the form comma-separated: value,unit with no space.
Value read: 310,A
